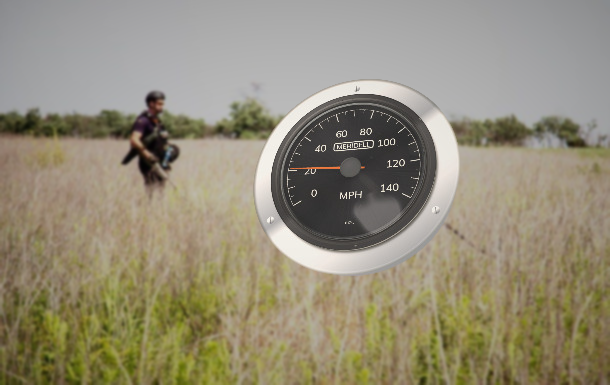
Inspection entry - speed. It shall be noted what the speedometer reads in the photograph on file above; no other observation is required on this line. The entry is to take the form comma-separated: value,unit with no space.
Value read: 20,mph
